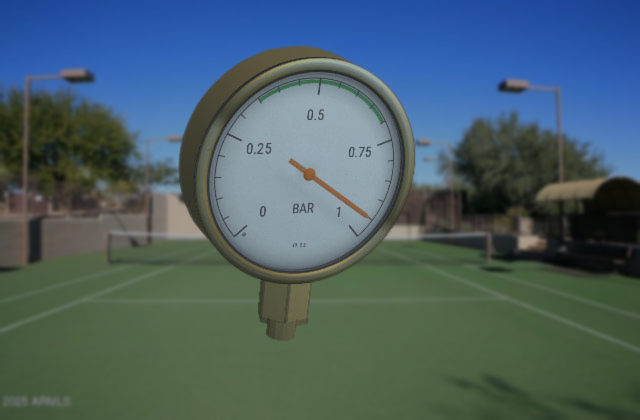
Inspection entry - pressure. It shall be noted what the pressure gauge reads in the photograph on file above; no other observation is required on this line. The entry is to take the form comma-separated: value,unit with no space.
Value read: 0.95,bar
